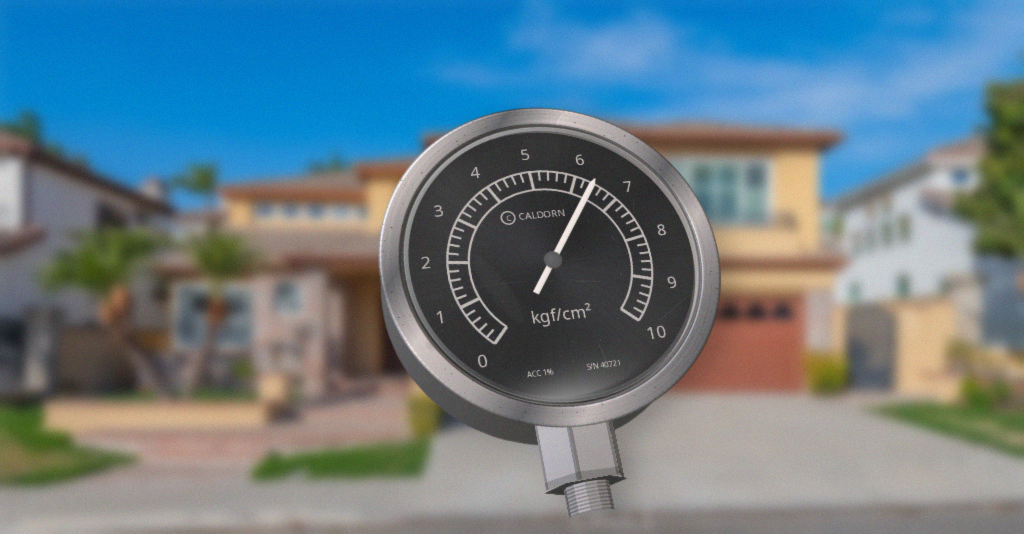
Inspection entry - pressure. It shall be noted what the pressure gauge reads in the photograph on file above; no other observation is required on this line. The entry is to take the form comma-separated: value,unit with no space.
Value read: 6.4,kg/cm²
